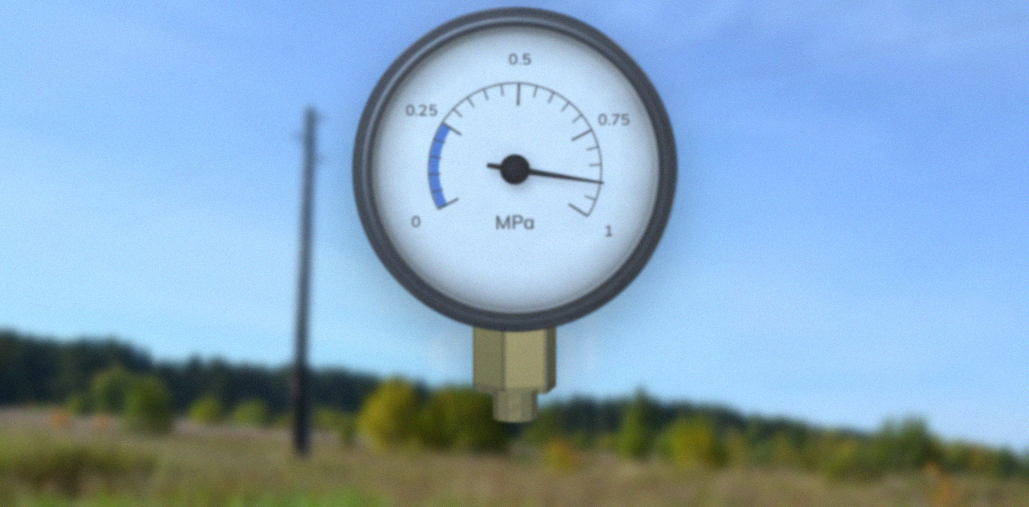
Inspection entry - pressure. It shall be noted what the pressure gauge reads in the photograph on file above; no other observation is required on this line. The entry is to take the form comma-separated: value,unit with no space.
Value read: 0.9,MPa
